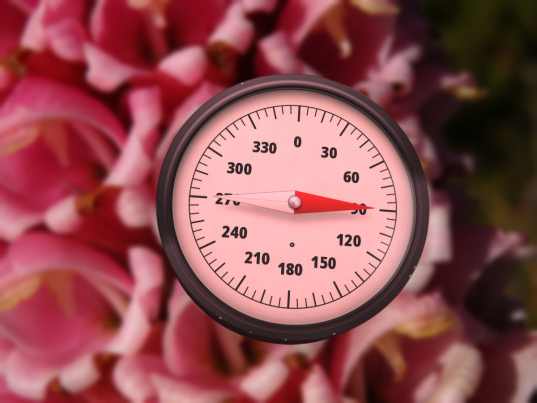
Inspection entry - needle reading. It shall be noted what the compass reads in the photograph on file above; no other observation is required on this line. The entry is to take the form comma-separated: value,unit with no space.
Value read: 90,°
